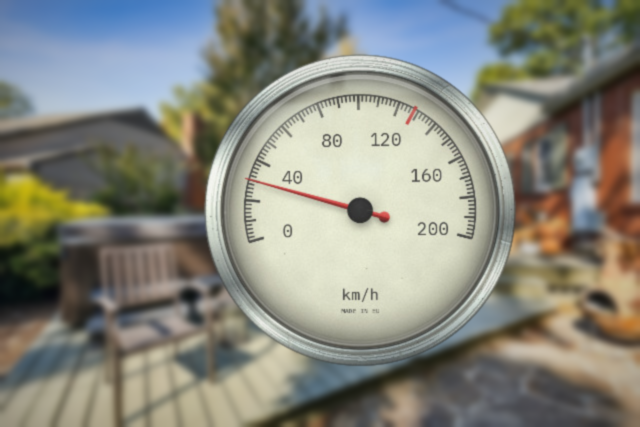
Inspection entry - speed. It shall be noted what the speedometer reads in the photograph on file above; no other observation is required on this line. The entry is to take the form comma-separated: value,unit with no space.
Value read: 30,km/h
